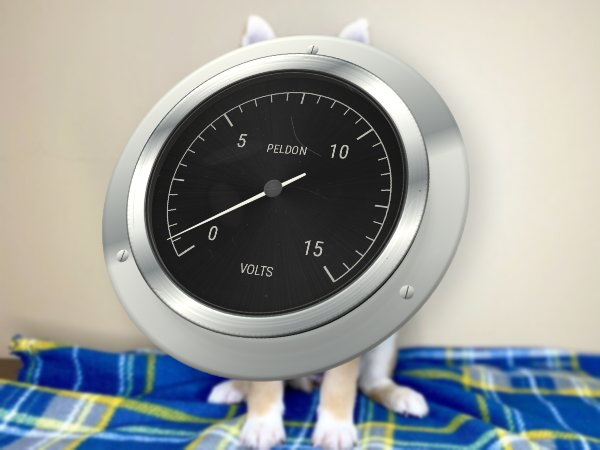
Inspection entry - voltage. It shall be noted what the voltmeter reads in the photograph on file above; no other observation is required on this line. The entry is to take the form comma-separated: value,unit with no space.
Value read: 0.5,V
